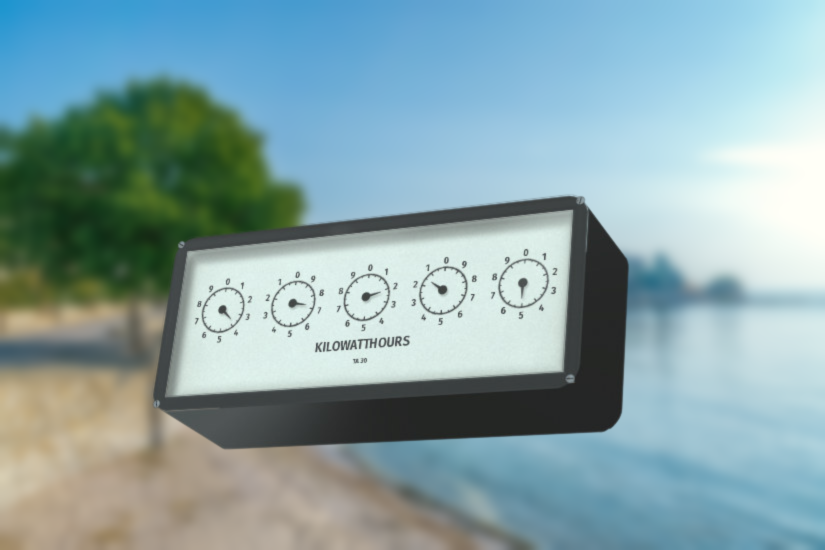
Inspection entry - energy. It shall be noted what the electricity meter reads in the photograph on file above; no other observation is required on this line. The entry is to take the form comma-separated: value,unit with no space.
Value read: 37215,kWh
